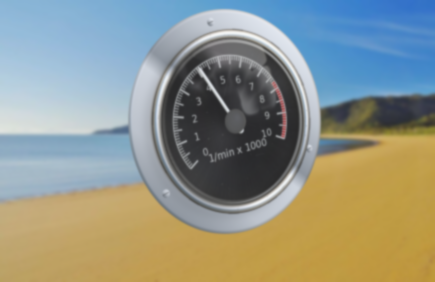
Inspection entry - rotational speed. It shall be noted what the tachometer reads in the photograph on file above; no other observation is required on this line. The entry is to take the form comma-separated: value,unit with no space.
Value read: 4000,rpm
